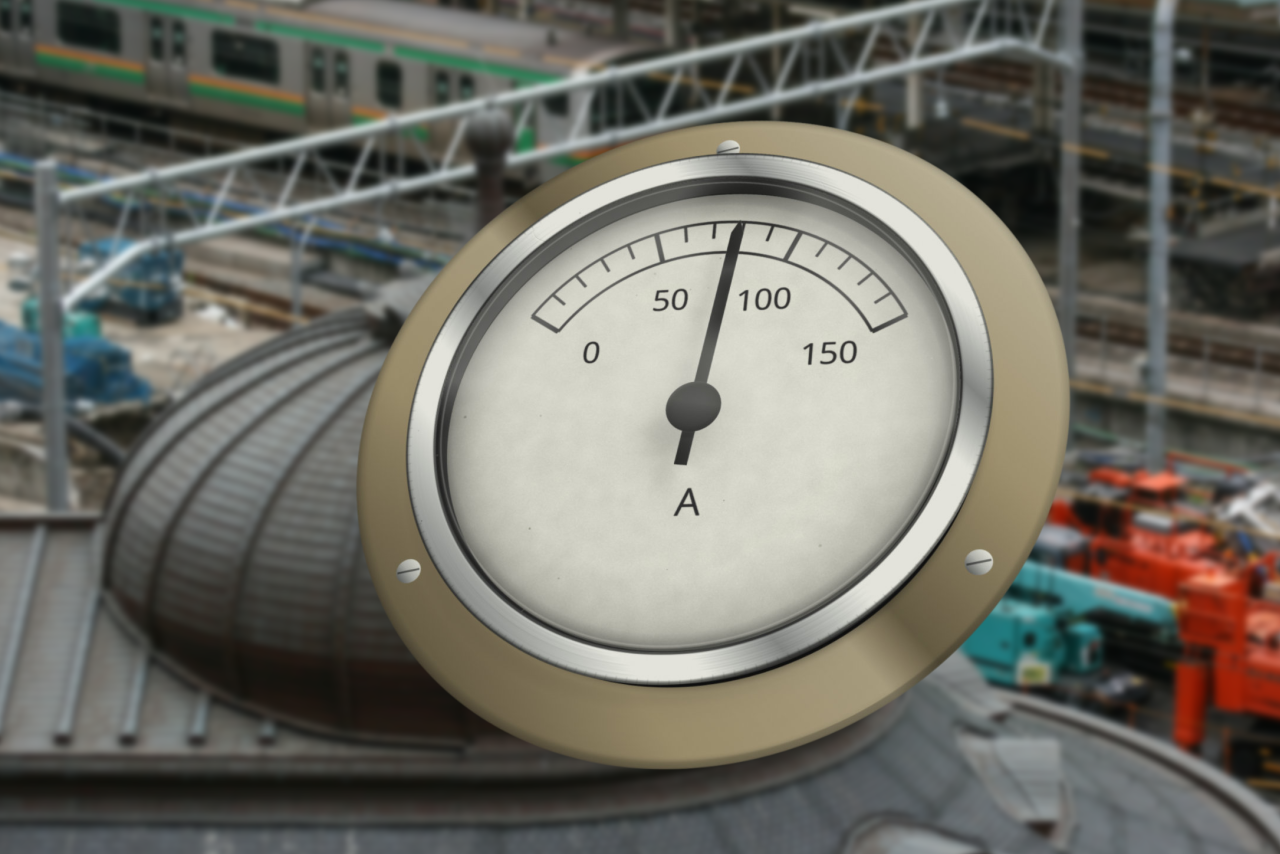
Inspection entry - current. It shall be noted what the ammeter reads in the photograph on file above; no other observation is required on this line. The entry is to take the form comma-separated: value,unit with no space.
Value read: 80,A
